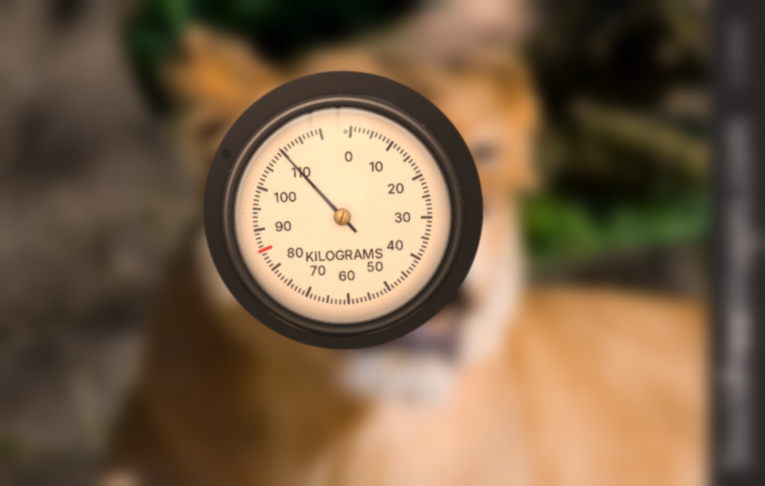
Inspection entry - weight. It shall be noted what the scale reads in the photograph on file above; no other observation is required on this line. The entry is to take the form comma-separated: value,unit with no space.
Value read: 110,kg
